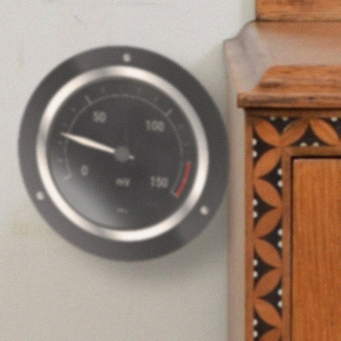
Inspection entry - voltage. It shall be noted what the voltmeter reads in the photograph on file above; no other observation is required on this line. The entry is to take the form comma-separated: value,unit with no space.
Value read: 25,mV
